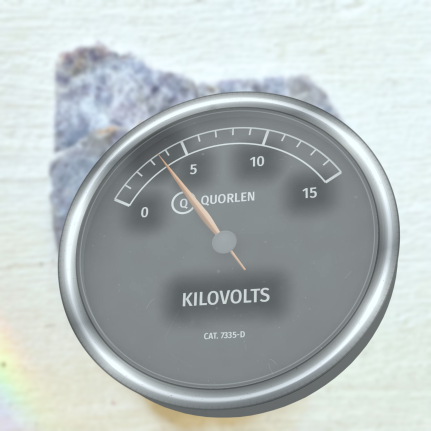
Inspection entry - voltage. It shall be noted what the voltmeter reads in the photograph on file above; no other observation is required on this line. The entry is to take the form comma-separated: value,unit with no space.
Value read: 3.5,kV
